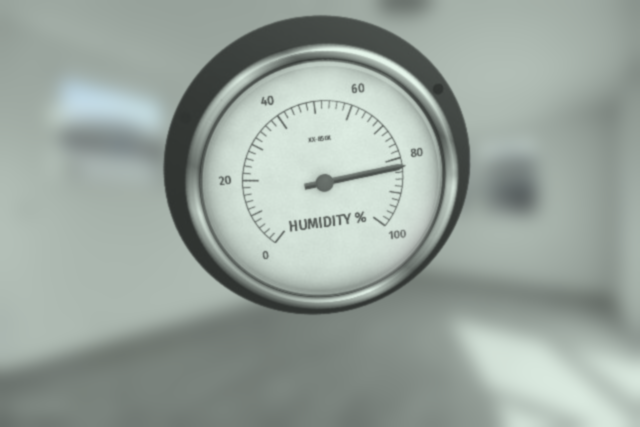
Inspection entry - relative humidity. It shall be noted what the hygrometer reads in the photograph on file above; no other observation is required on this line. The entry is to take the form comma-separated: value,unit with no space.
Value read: 82,%
